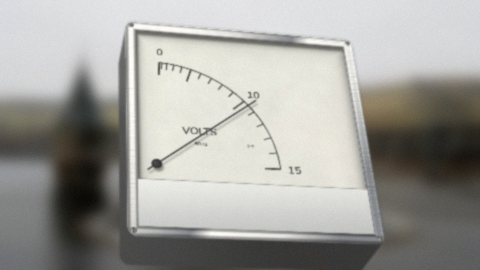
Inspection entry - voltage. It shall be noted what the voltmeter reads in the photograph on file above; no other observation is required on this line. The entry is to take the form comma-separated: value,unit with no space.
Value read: 10.5,V
